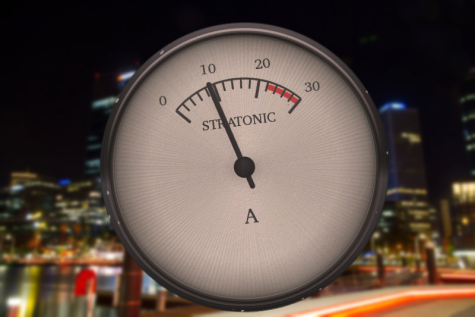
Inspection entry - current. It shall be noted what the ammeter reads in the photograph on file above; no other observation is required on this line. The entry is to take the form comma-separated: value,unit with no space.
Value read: 9,A
